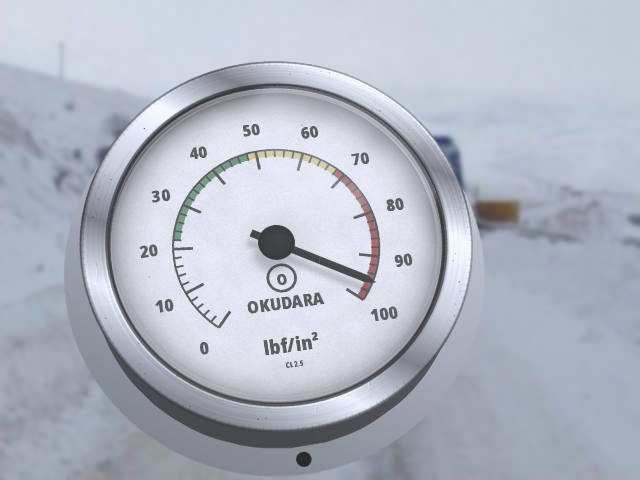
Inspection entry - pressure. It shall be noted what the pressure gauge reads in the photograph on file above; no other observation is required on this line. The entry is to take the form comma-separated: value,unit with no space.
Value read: 96,psi
